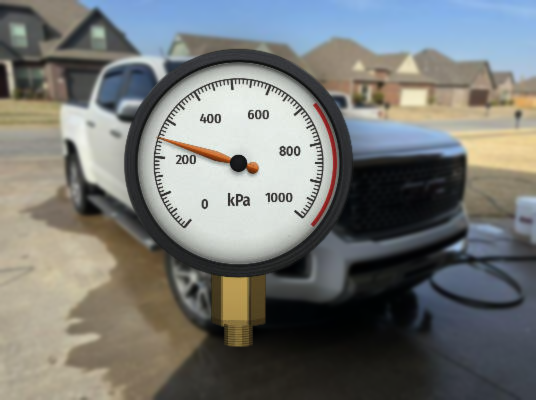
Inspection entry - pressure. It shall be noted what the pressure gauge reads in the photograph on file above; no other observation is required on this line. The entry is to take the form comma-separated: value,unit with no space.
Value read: 250,kPa
